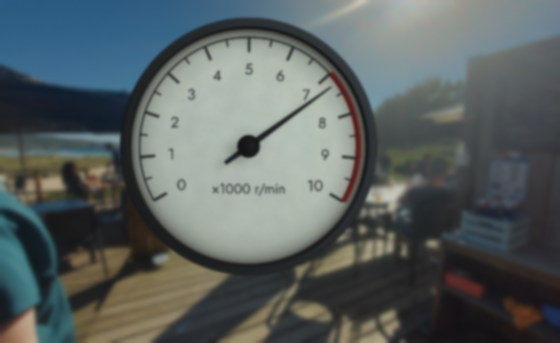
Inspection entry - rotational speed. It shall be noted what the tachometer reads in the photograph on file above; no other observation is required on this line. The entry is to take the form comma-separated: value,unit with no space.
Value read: 7250,rpm
